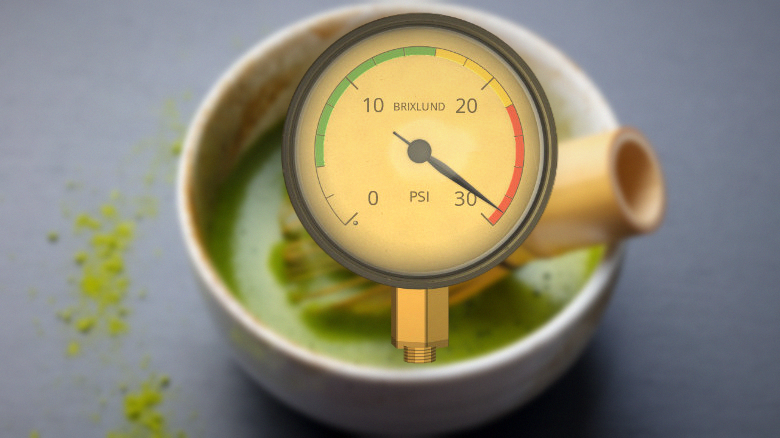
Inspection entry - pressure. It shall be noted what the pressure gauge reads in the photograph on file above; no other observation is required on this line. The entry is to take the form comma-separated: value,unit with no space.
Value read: 29,psi
